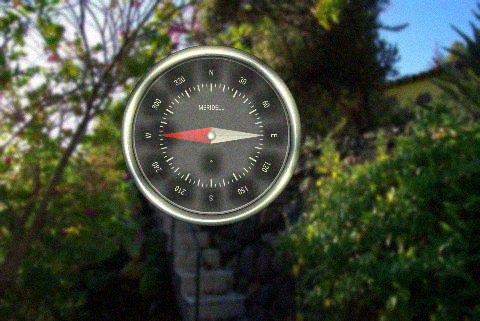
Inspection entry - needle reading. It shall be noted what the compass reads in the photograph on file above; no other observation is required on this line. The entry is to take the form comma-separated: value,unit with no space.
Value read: 270,°
